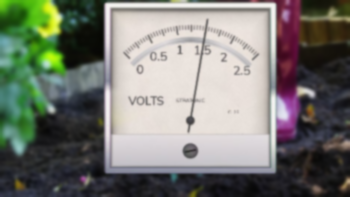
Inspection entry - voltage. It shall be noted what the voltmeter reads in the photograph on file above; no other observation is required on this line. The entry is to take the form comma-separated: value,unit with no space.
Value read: 1.5,V
